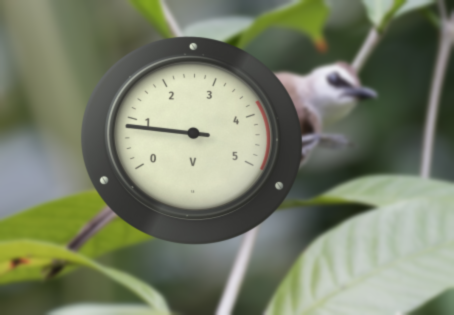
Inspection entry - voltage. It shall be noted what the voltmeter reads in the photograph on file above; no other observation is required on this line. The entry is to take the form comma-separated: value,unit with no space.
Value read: 0.8,V
